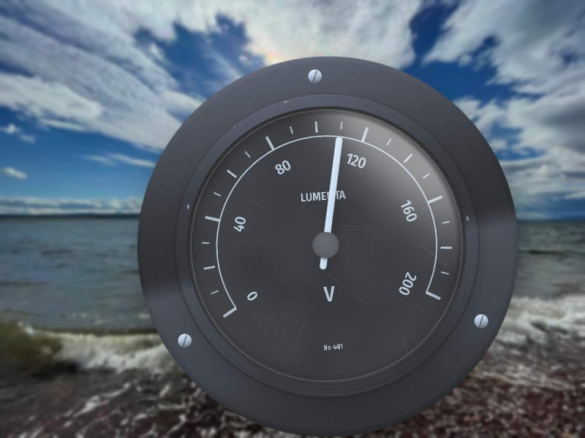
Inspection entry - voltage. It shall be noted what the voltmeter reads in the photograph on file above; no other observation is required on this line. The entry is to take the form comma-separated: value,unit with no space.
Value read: 110,V
